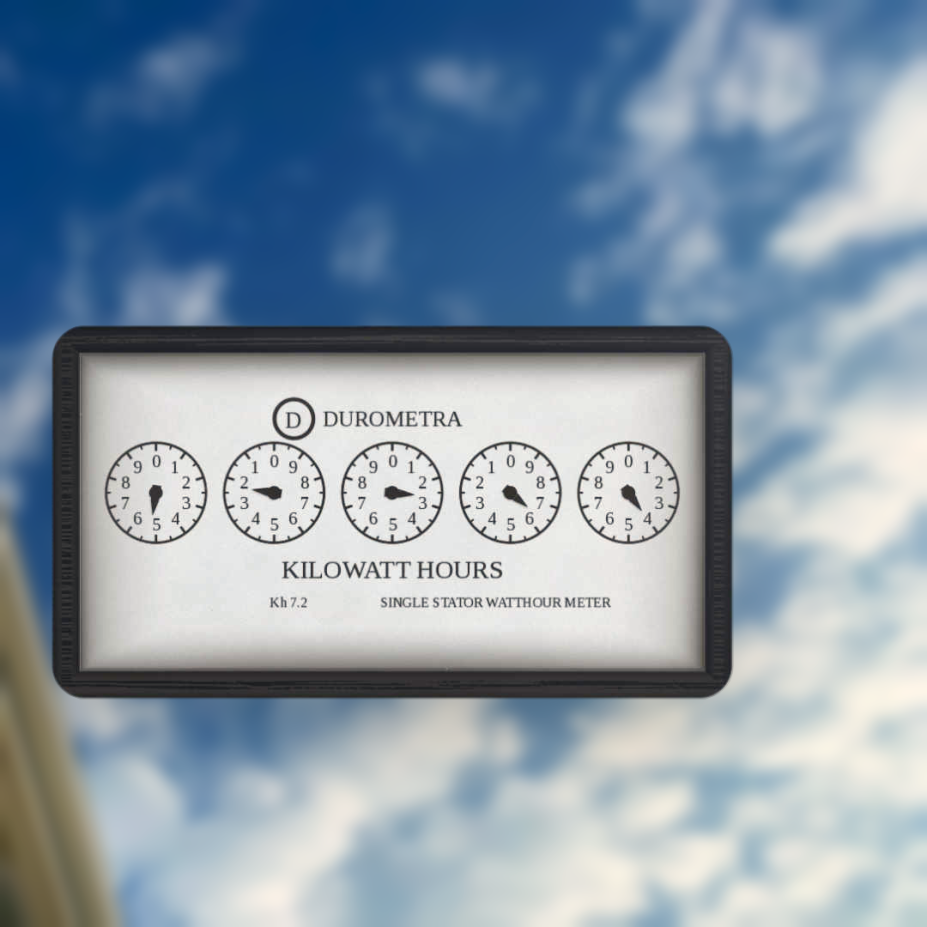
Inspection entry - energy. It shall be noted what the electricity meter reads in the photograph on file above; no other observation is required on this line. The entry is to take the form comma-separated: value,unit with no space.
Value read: 52264,kWh
